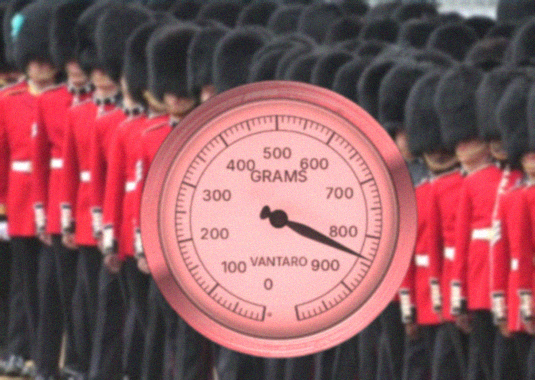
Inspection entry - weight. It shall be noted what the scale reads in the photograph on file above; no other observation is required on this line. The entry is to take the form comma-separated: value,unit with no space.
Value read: 840,g
